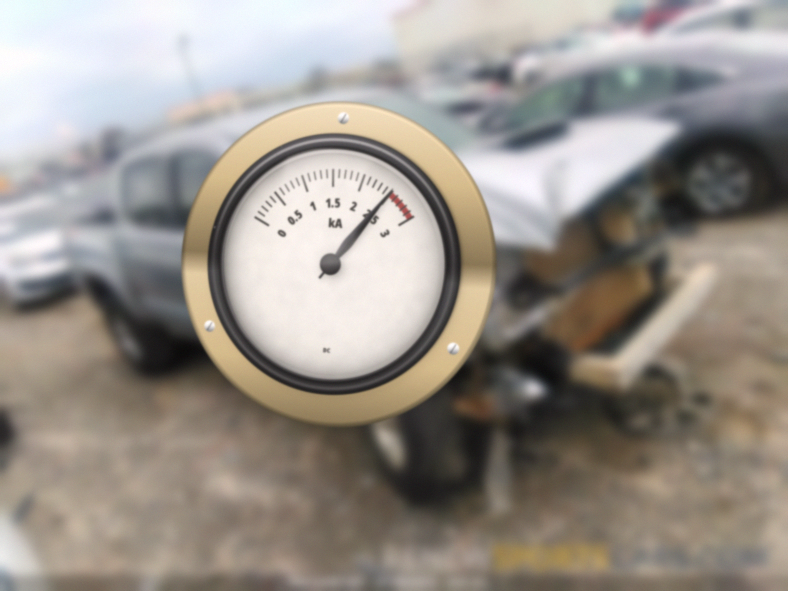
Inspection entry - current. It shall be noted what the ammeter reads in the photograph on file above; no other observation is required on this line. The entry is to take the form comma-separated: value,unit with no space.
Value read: 2.5,kA
